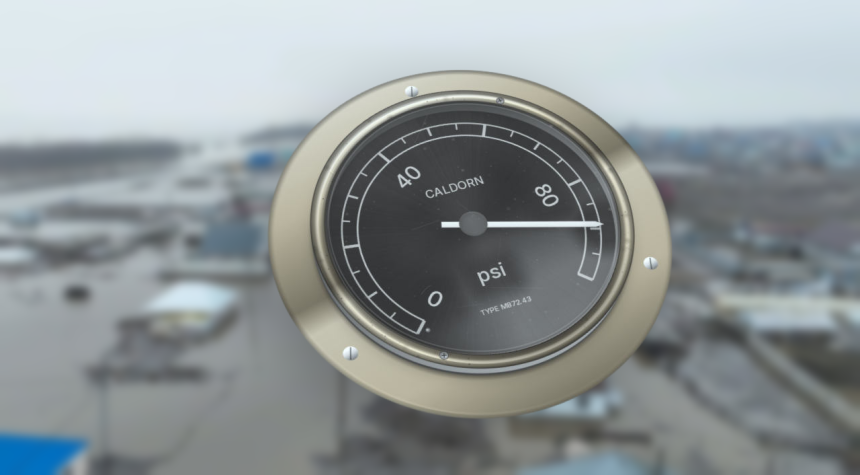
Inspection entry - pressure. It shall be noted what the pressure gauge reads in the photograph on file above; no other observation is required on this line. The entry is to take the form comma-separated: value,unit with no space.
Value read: 90,psi
